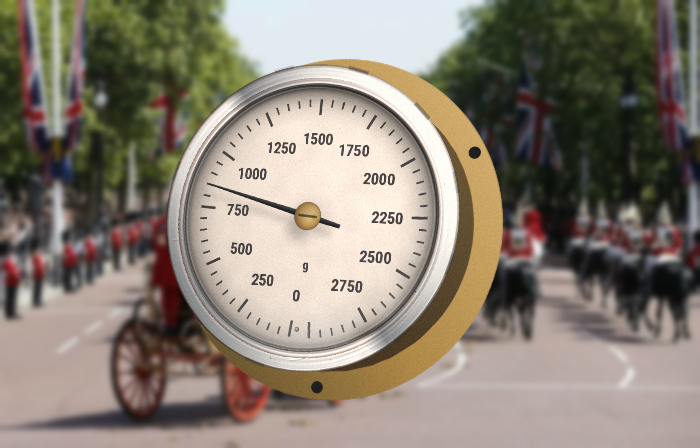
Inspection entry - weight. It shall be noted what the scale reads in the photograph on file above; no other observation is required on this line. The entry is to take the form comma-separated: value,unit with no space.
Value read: 850,g
